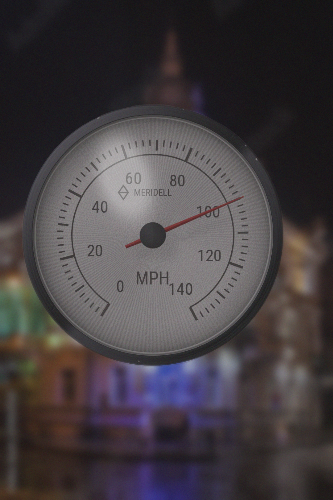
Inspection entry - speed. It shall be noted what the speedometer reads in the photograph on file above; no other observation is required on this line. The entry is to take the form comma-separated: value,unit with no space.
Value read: 100,mph
